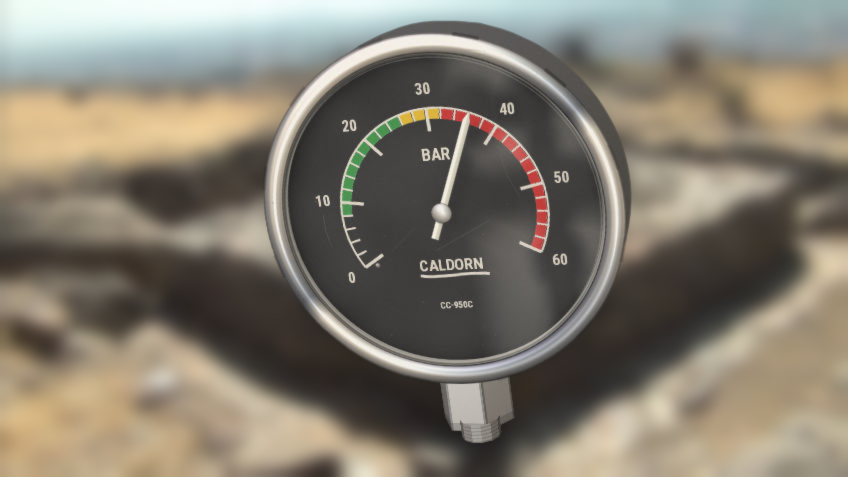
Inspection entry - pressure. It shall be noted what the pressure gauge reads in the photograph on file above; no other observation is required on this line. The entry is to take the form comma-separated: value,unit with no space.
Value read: 36,bar
